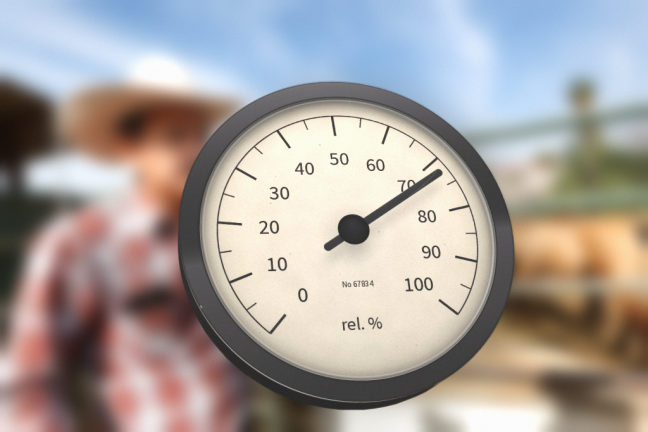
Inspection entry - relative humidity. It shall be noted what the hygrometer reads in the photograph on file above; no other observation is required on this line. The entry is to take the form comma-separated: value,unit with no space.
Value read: 72.5,%
